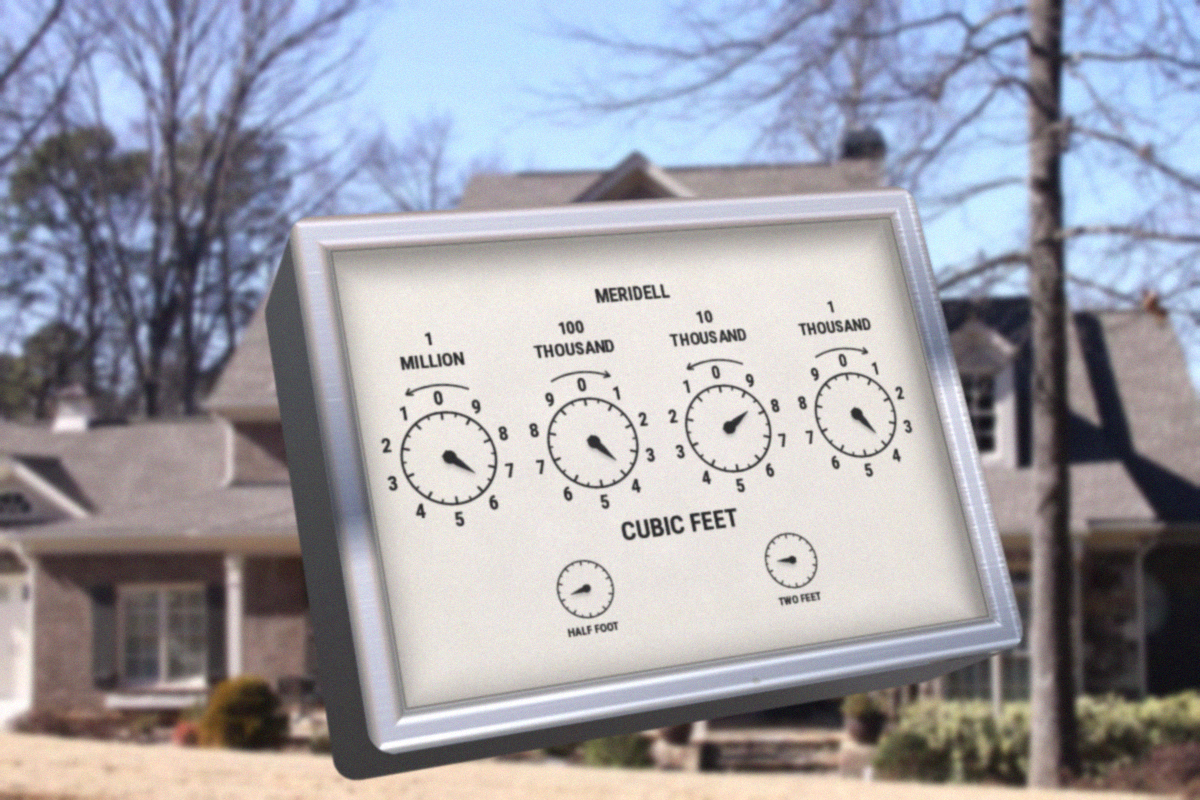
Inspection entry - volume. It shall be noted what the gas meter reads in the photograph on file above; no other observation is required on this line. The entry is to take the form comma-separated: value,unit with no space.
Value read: 638400,ft³
